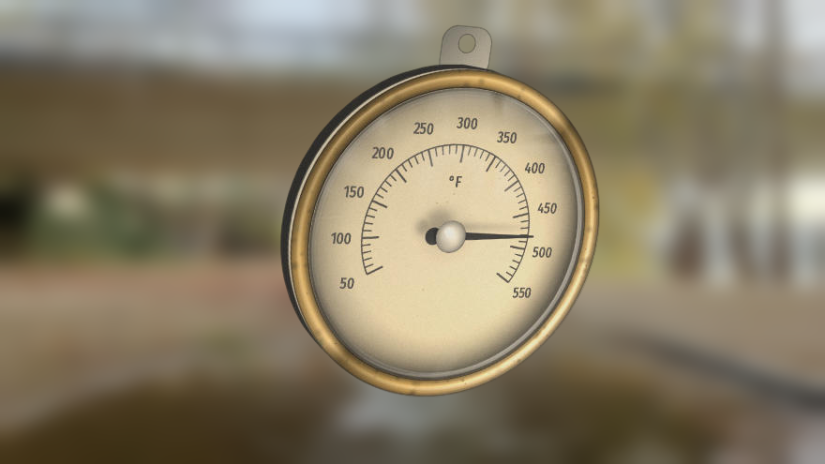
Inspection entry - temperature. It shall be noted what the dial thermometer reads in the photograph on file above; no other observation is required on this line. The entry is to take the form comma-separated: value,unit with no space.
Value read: 480,°F
